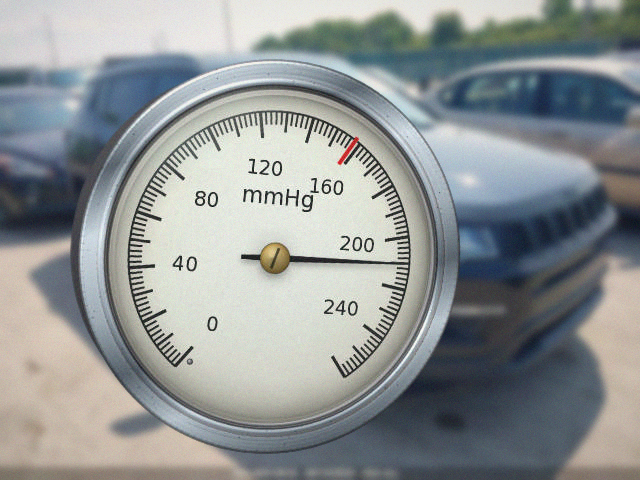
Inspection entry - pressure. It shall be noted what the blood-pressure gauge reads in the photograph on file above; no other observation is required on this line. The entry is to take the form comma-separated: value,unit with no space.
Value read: 210,mmHg
